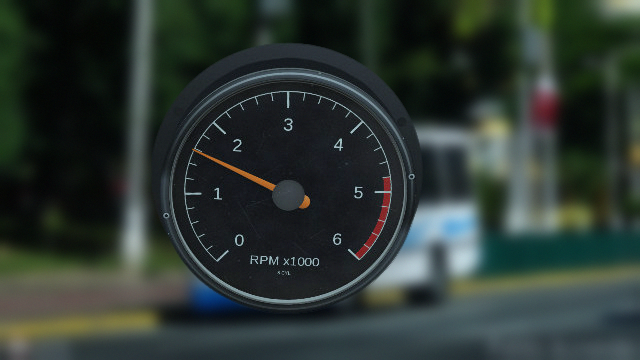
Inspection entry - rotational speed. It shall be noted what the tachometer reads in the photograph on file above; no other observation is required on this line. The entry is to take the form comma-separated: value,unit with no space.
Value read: 1600,rpm
